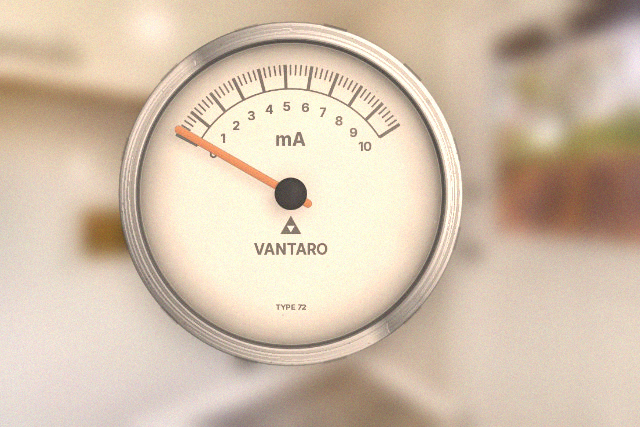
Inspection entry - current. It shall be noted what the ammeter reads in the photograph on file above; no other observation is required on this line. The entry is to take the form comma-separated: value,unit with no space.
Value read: 0.2,mA
